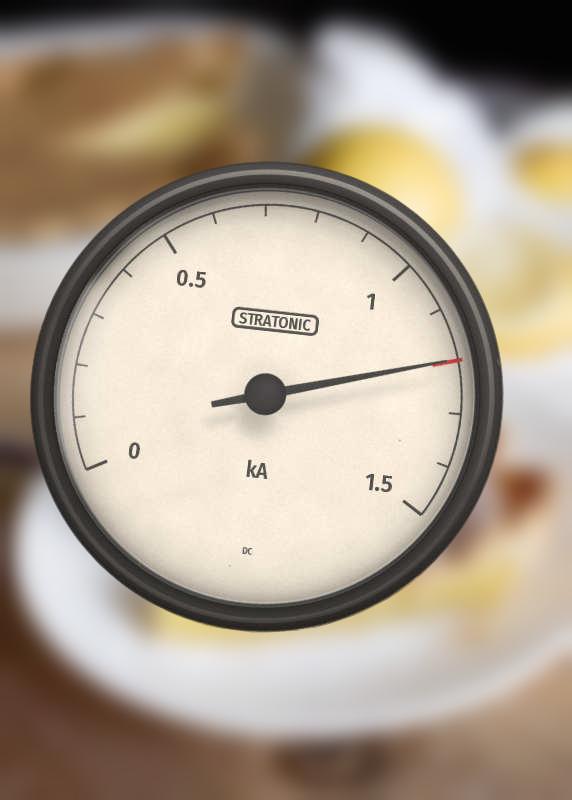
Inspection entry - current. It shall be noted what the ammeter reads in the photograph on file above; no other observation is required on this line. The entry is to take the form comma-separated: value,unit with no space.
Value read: 1.2,kA
